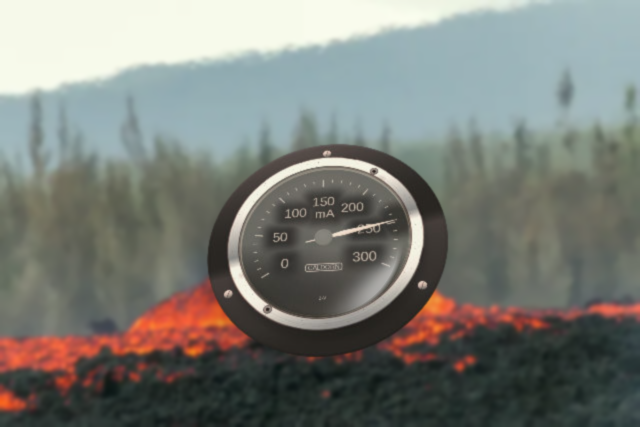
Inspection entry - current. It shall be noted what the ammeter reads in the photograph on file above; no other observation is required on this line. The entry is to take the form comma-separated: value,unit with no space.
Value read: 250,mA
